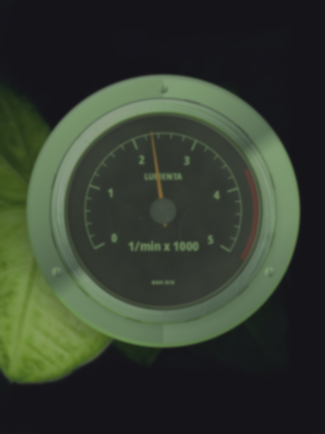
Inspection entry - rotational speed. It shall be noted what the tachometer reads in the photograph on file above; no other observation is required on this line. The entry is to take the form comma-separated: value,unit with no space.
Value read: 2300,rpm
